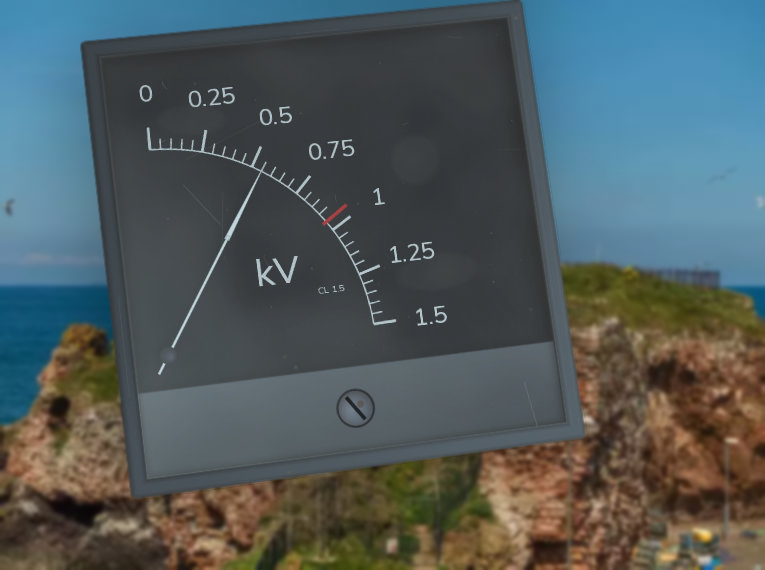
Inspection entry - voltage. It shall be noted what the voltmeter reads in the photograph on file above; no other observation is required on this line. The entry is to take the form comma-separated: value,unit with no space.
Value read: 0.55,kV
